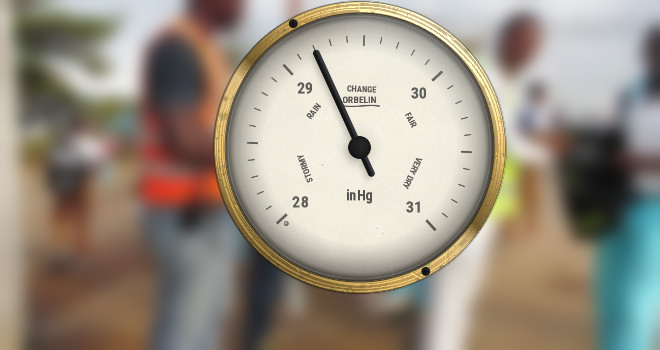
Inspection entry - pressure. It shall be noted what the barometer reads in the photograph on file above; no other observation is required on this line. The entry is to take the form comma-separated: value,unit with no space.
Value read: 29.2,inHg
